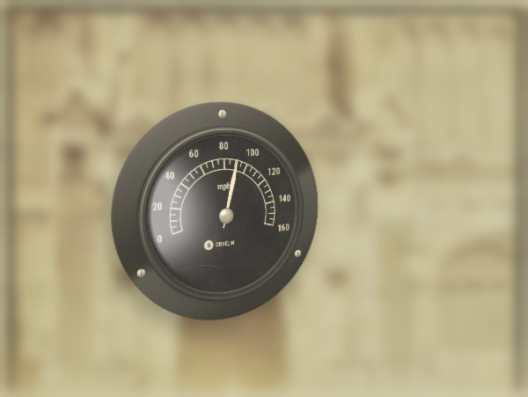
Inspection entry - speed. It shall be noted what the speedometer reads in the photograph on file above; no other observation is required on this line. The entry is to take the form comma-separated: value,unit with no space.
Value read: 90,mph
